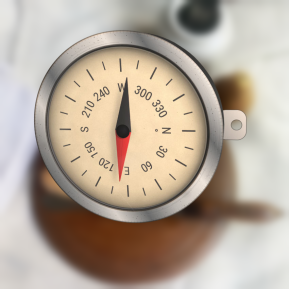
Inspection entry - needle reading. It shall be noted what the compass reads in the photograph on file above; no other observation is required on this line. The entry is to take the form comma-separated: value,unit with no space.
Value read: 97.5,°
